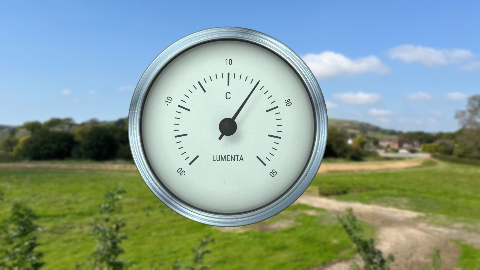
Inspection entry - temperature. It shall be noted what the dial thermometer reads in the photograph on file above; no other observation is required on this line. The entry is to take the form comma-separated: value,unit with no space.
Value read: 20,°C
